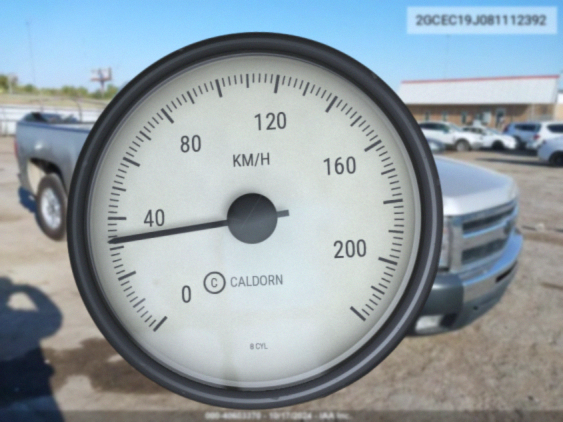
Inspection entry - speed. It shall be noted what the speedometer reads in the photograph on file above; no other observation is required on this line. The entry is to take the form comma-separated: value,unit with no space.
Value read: 32,km/h
